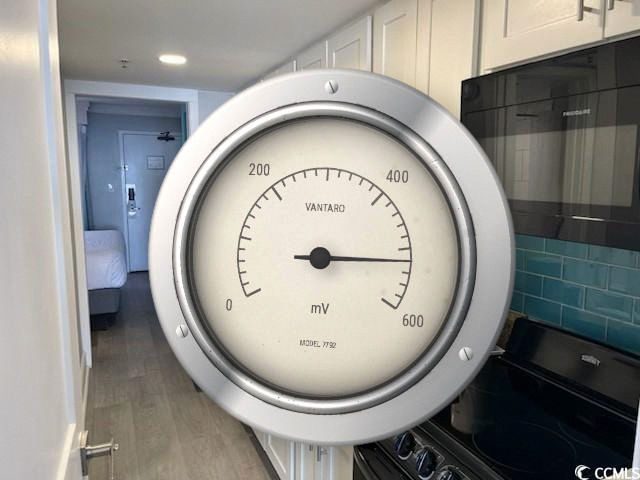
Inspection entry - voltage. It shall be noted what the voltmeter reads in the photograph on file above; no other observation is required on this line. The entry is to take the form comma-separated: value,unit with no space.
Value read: 520,mV
